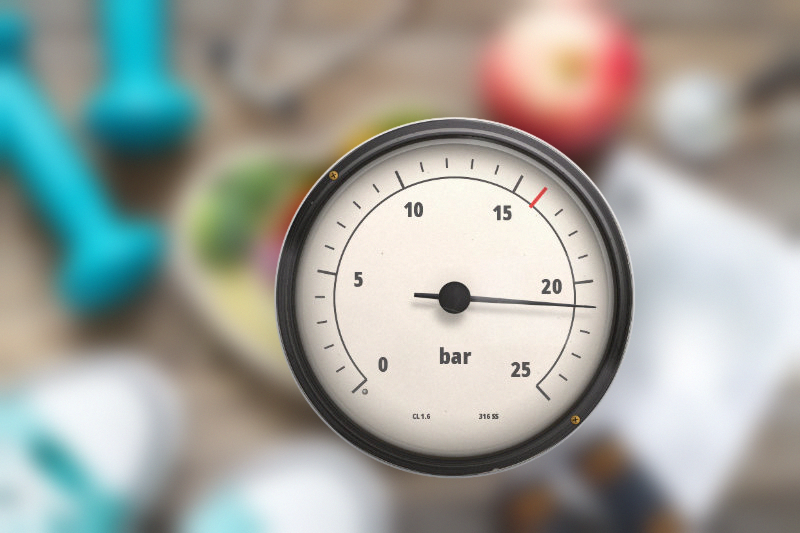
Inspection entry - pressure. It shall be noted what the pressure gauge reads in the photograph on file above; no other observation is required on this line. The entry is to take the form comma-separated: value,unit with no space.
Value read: 21,bar
